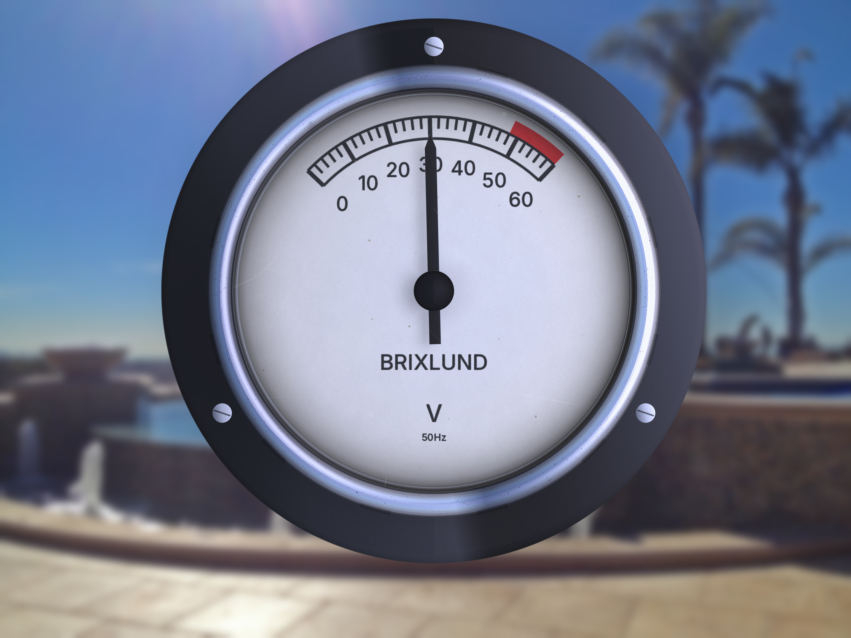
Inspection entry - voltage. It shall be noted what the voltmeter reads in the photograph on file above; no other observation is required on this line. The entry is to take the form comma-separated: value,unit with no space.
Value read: 30,V
